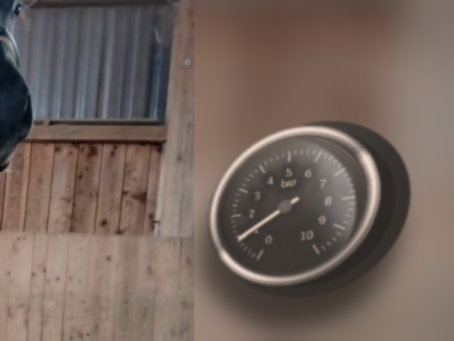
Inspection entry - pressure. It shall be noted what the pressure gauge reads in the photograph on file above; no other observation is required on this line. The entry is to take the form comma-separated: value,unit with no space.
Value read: 1,bar
